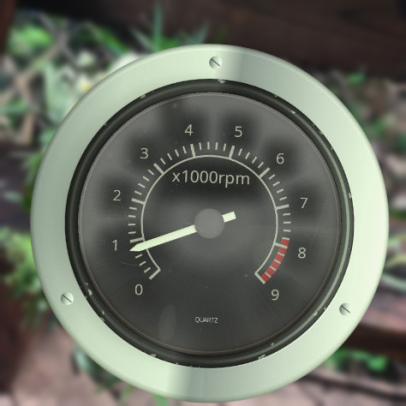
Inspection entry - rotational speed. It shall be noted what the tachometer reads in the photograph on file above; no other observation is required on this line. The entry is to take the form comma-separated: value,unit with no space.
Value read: 800,rpm
